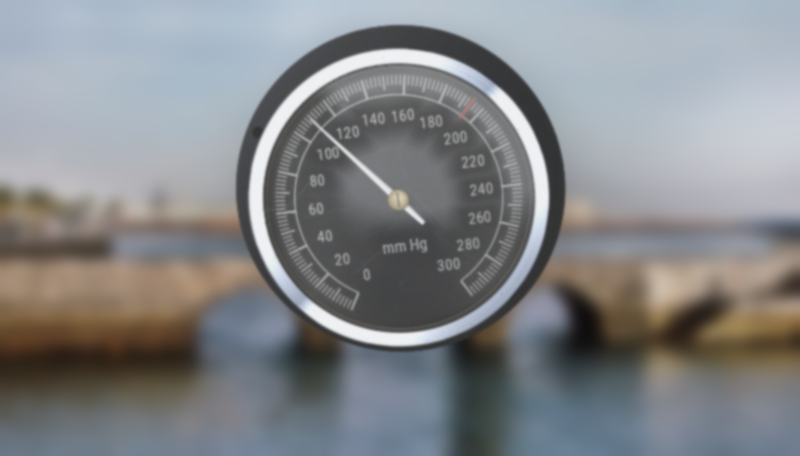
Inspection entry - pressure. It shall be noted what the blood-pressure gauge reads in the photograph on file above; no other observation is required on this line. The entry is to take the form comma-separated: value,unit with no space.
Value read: 110,mmHg
